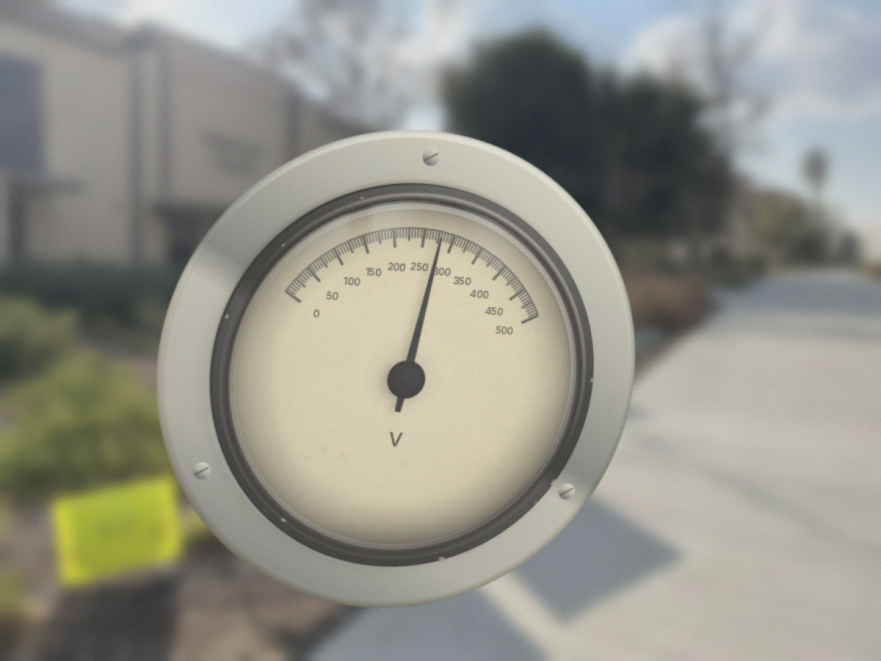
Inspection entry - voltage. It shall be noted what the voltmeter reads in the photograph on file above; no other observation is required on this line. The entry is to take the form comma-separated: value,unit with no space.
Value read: 275,V
